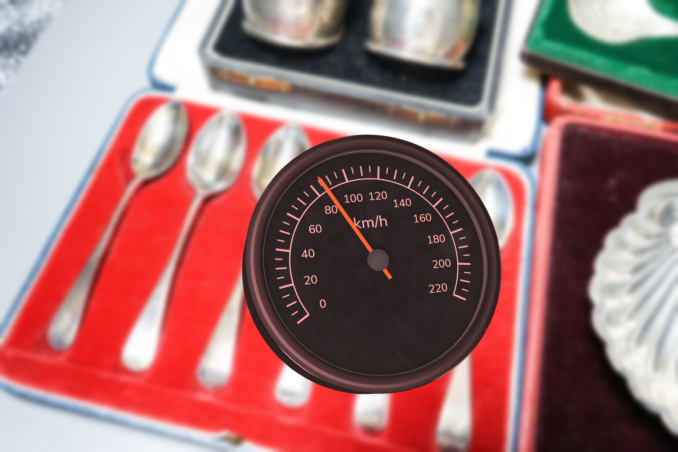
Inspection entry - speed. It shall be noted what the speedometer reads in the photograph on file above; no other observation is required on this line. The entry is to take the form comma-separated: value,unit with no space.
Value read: 85,km/h
